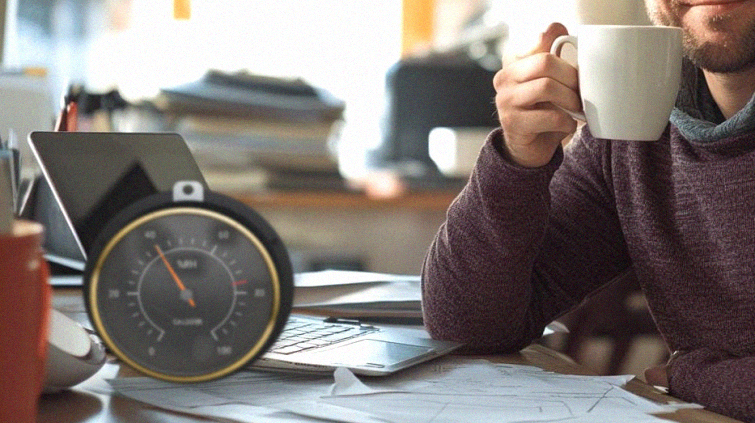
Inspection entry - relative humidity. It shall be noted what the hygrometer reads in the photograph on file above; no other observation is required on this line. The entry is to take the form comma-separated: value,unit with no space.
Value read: 40,%
